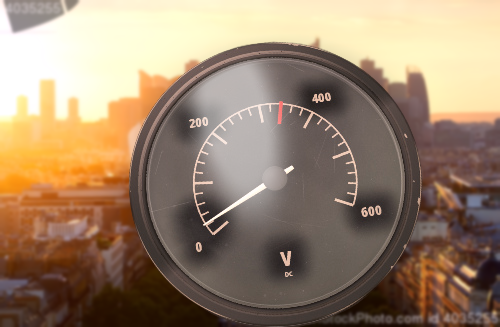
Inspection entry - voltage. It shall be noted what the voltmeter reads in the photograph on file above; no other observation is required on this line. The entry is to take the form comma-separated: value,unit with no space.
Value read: 20,V
